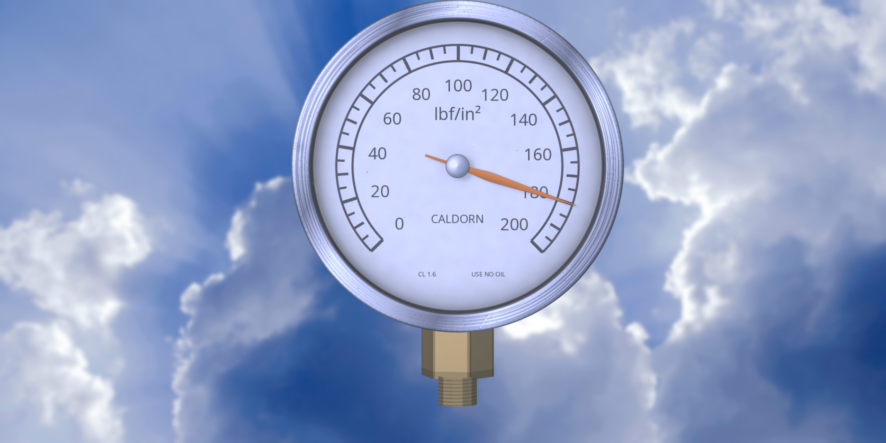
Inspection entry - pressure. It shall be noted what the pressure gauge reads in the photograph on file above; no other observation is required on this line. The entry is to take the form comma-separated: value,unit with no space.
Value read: 180,psi
